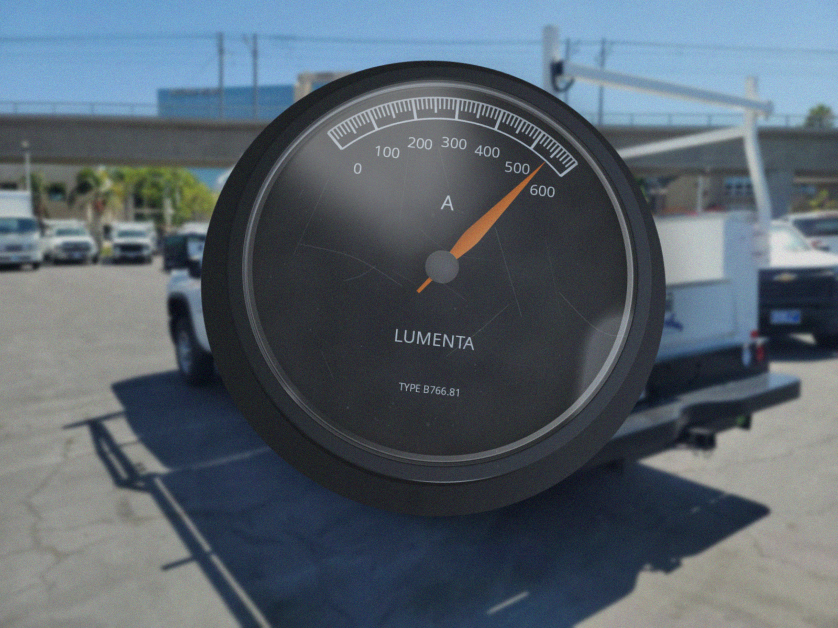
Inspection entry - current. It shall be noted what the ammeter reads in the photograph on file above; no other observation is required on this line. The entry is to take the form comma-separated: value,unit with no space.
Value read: 550,A
